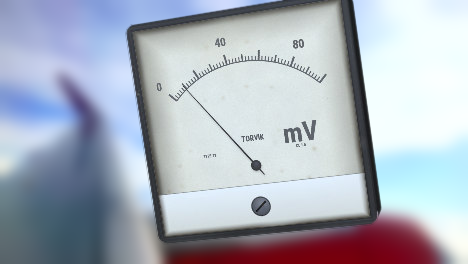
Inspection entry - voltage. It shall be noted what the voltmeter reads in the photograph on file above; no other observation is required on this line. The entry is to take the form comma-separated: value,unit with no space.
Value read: 10,mV
